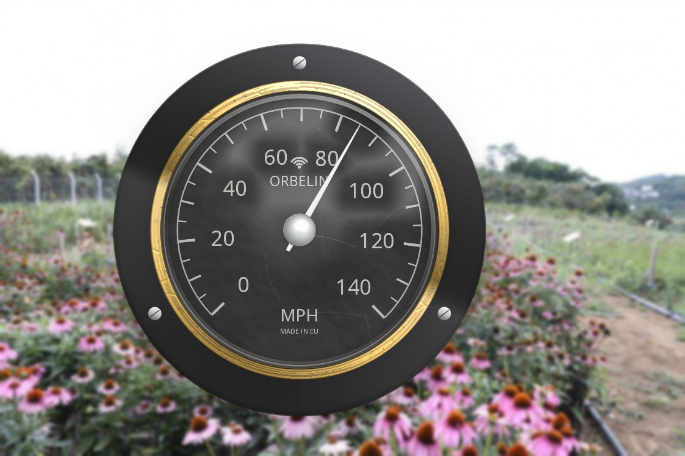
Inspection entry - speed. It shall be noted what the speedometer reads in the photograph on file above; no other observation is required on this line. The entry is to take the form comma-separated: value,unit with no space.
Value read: 85,mph
